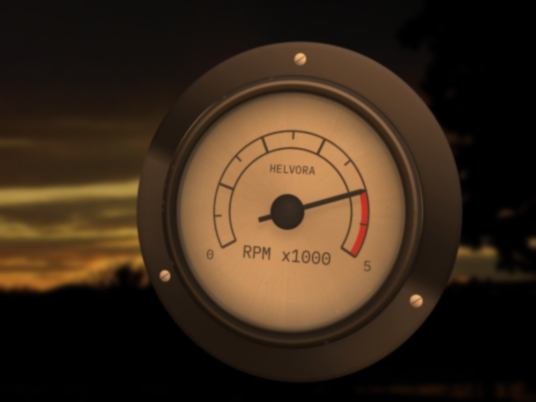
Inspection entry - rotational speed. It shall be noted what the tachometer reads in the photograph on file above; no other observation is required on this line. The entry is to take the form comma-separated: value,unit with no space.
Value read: 4000,rpm
